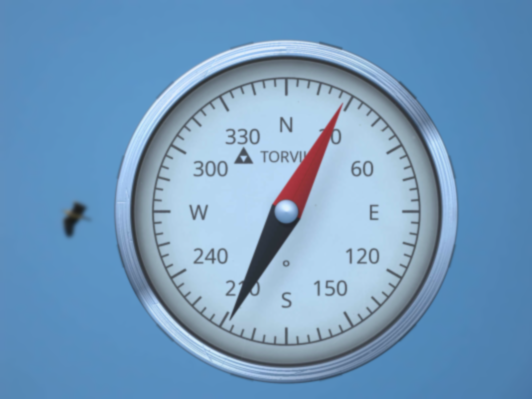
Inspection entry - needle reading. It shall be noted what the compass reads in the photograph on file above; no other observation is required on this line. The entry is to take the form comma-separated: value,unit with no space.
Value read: 27.5,°
